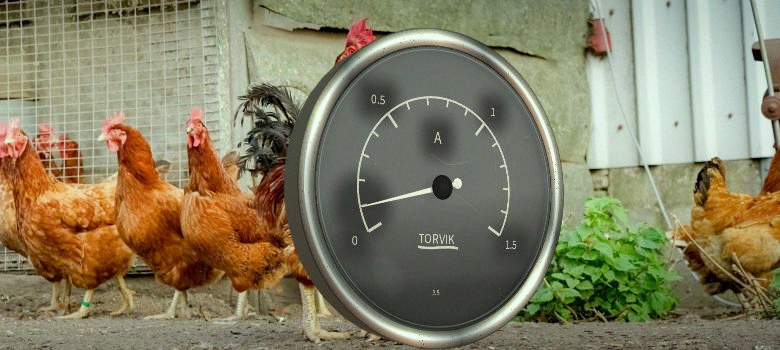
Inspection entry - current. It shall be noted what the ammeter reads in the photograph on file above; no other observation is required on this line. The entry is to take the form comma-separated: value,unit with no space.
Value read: 0.1,A
